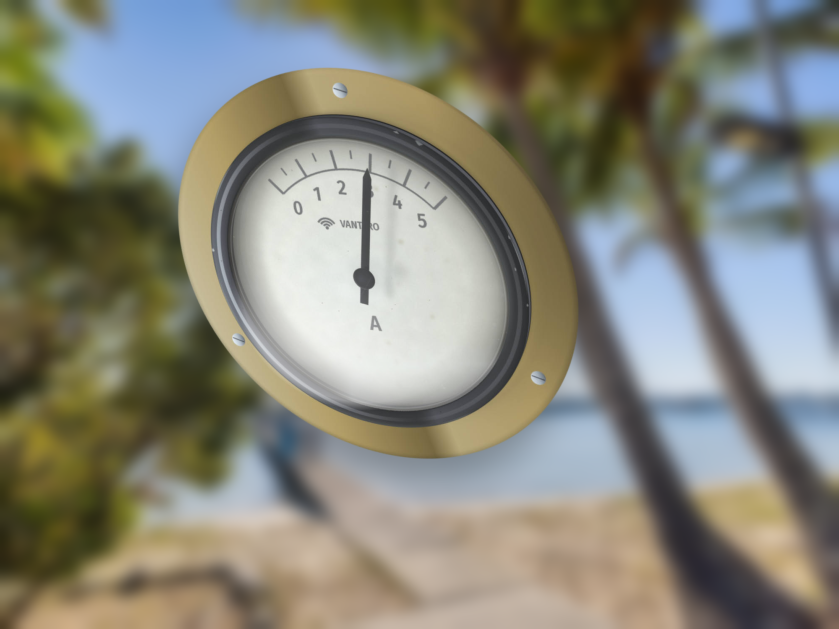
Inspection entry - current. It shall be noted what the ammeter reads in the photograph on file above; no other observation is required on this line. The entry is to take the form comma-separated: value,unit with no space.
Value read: 3,A
